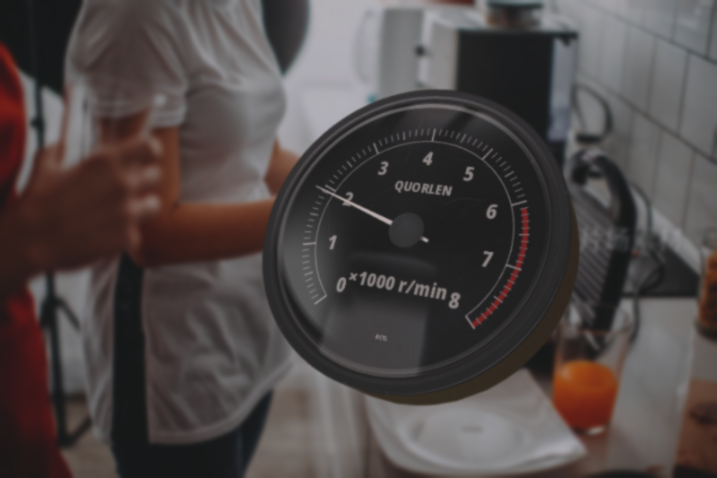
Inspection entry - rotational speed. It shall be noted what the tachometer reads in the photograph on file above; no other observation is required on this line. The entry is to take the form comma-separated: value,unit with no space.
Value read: 1900,rpm
